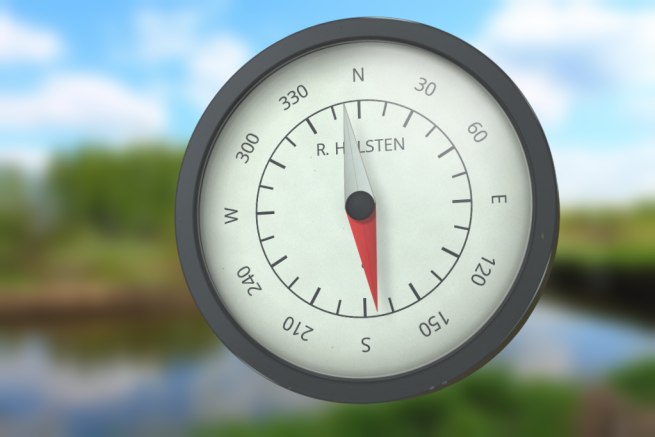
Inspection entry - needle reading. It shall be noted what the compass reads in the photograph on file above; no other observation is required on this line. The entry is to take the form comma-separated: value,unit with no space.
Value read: 172.5,°
